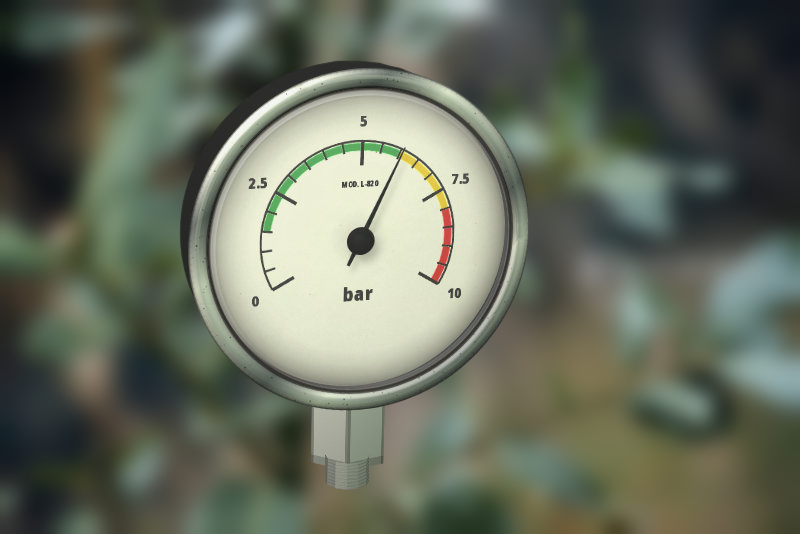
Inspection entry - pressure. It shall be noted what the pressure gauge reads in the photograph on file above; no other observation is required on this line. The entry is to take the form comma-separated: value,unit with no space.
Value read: 6,bar
